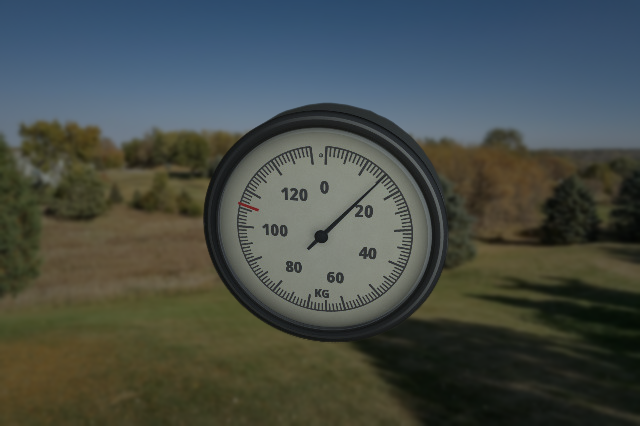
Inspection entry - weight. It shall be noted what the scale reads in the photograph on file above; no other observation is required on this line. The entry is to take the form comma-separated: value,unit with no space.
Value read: 15,kg
